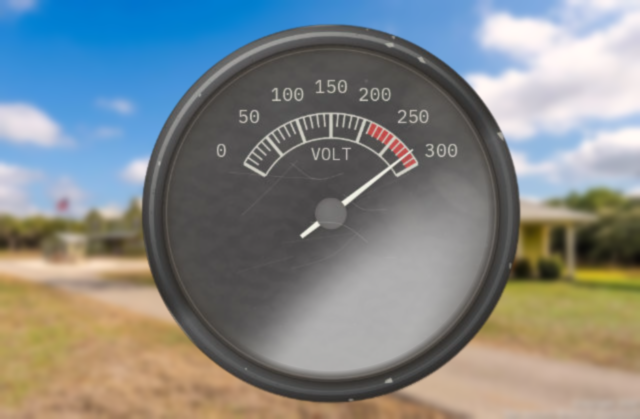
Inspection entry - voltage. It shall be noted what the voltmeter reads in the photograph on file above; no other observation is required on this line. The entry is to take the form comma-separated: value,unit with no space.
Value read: 280,V
